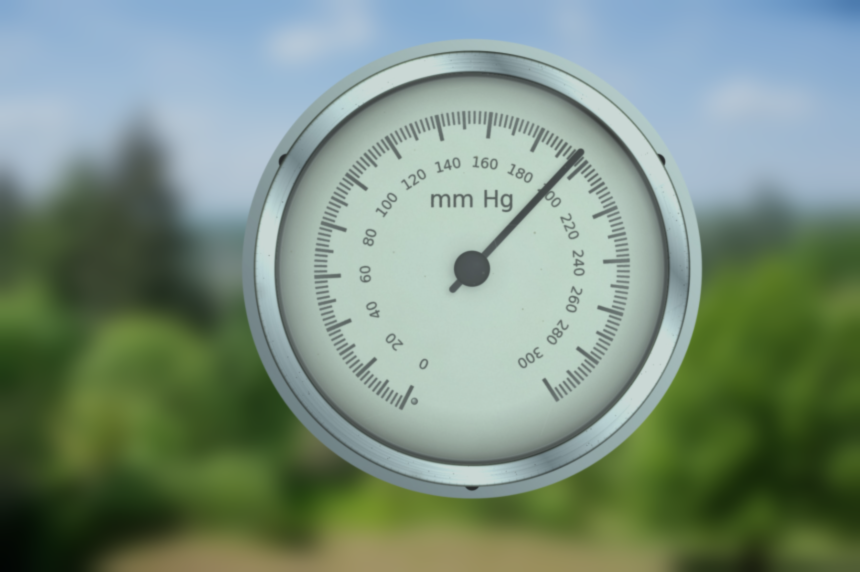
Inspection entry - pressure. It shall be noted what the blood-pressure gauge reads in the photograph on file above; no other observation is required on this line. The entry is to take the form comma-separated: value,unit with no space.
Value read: 196,mmHg
